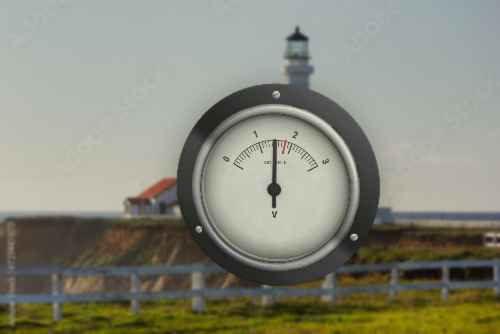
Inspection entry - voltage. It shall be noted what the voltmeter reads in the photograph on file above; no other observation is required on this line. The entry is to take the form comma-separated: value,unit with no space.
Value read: 1.5,V
